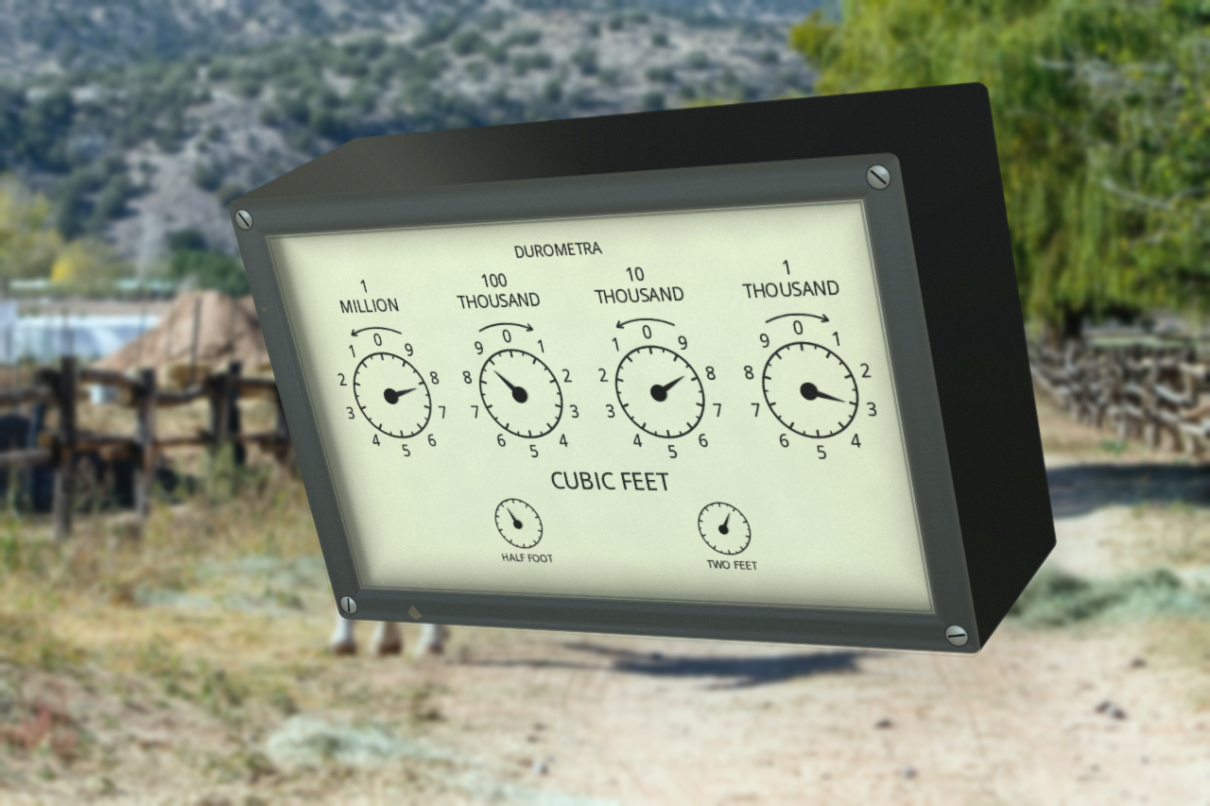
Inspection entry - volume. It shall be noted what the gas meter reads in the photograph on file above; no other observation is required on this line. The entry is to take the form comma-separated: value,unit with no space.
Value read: 788300,ft³
